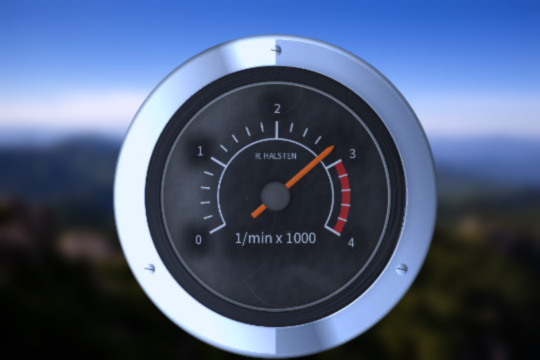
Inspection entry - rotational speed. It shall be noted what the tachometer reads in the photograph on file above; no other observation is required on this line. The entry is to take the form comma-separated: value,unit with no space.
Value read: 2800,rpm
